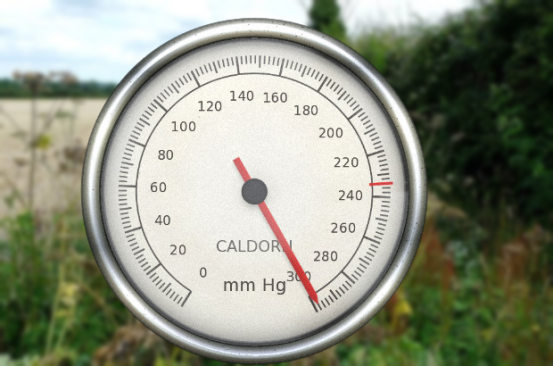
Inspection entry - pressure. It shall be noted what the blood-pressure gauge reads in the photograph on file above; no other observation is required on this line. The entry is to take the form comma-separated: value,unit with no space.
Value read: 298,mmHg
